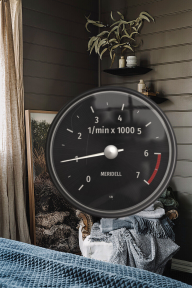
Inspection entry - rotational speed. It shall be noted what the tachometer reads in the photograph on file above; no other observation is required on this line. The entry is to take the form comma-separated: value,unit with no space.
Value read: 1000,rpm
